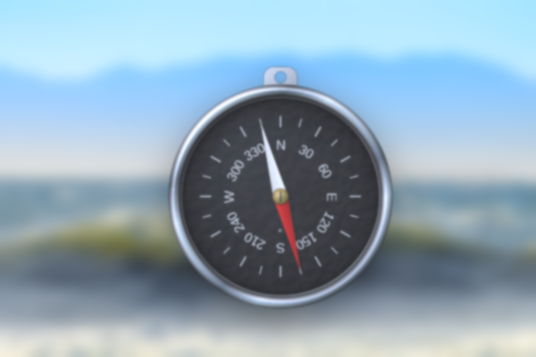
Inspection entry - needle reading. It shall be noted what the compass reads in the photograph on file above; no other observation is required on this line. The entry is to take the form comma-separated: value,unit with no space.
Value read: 165,°
